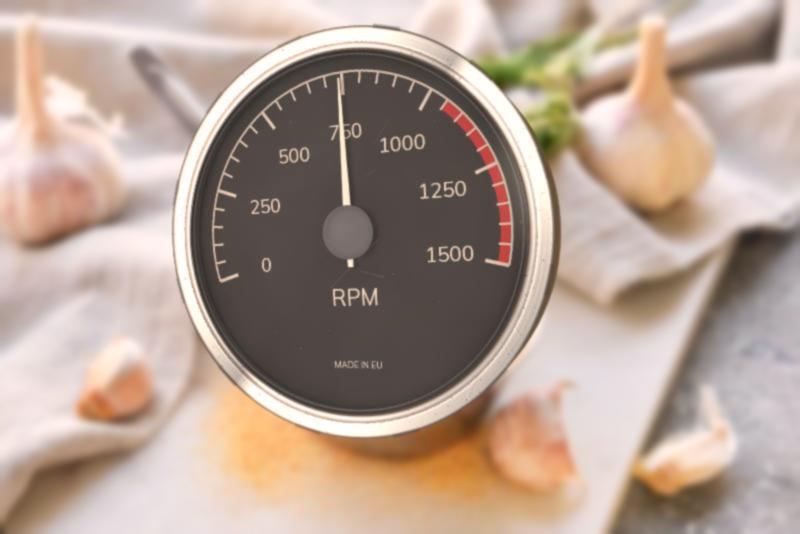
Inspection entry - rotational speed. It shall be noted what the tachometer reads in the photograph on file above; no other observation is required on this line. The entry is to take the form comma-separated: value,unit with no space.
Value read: 750,rpm
